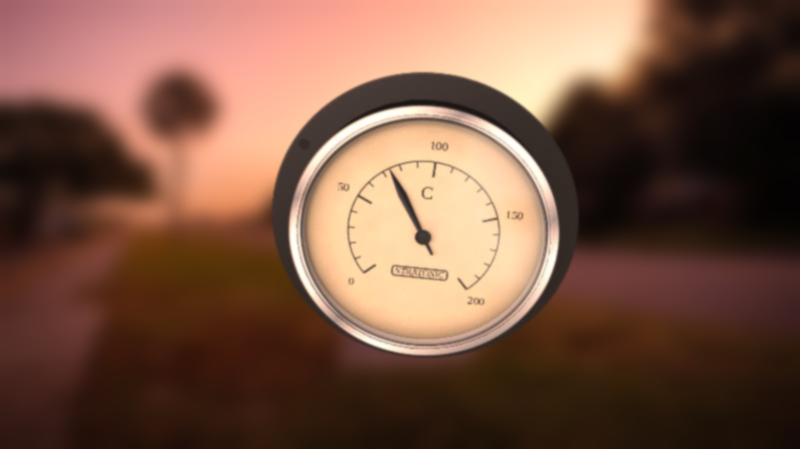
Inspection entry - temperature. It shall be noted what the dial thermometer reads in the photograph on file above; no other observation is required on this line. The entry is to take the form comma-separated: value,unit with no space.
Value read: 75,°C
